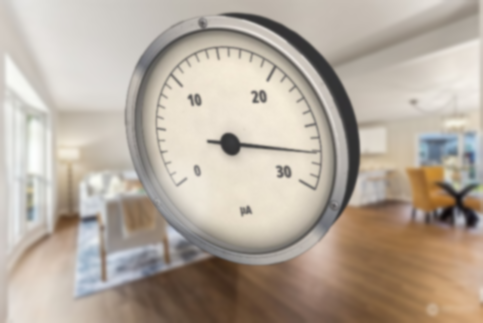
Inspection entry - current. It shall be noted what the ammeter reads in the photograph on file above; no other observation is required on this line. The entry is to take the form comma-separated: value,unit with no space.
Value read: 27,µA
